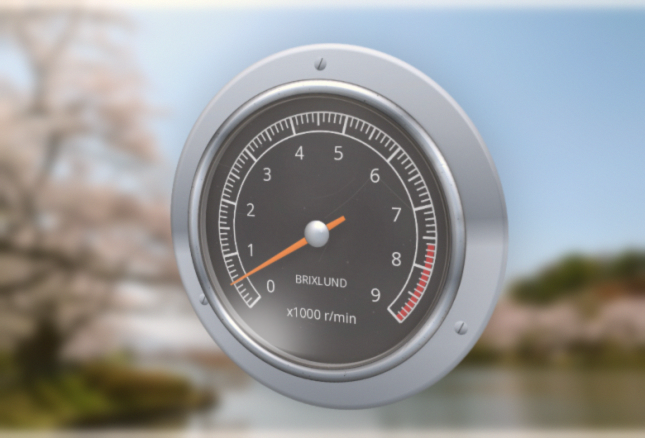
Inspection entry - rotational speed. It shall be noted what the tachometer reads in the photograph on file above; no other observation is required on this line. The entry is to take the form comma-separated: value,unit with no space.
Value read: 500,rpm
